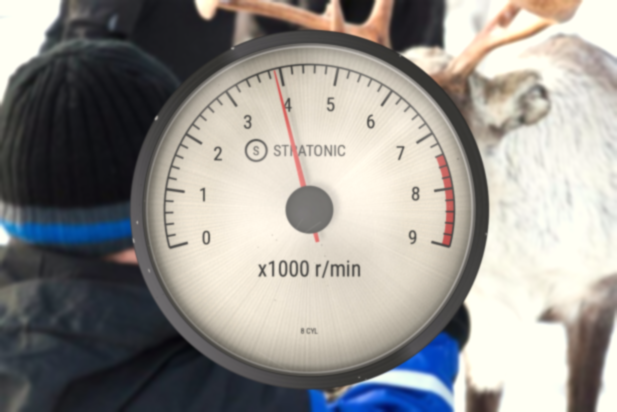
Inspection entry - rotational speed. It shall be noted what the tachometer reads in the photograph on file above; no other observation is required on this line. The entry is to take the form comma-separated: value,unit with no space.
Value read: 3900,rpm
